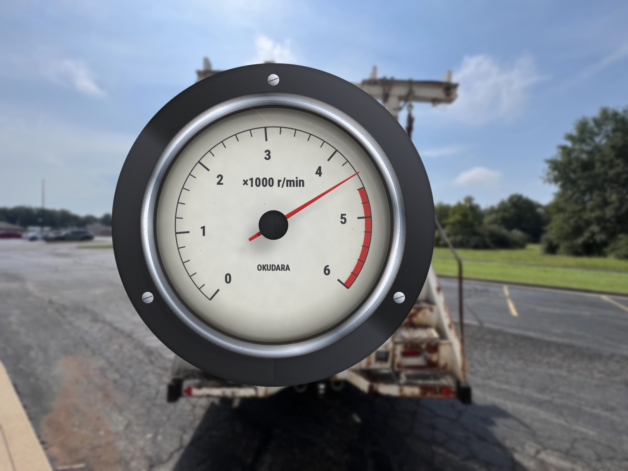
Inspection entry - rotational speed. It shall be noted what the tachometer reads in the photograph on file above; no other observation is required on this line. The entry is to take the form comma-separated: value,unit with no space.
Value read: 4400,rpm
